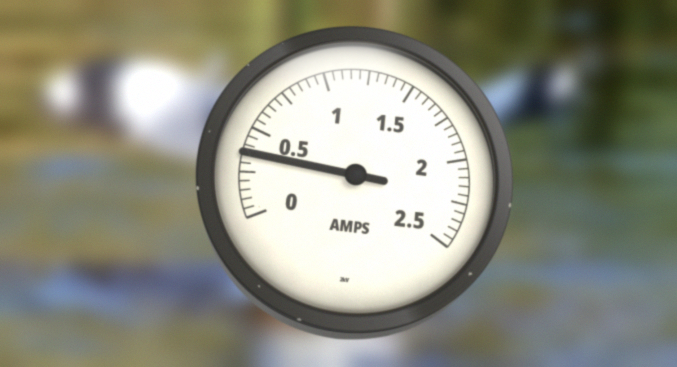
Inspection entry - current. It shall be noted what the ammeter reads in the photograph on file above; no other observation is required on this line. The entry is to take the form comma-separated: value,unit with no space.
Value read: 0.35,A
